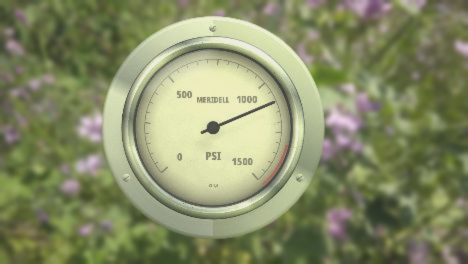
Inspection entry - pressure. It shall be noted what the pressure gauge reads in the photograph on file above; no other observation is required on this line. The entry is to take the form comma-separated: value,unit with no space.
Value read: 1100,psi
